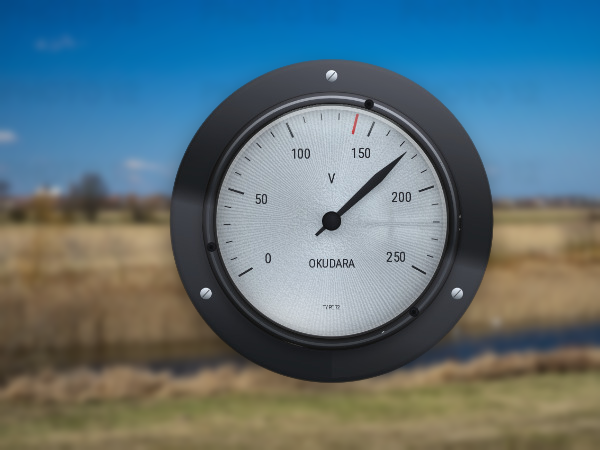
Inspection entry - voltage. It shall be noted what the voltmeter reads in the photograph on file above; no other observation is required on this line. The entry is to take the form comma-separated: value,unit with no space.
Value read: 175,V
